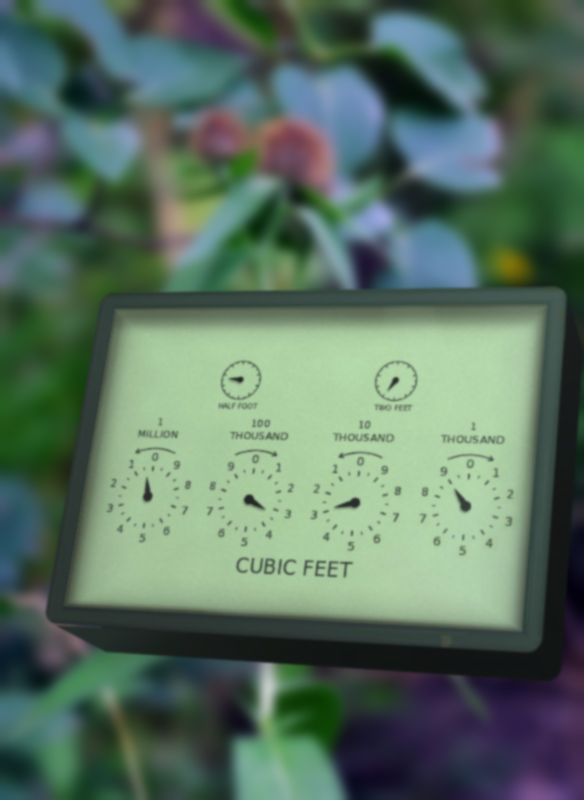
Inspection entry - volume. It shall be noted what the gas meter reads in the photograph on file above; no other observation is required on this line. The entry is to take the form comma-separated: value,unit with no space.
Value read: 32900,ft³
